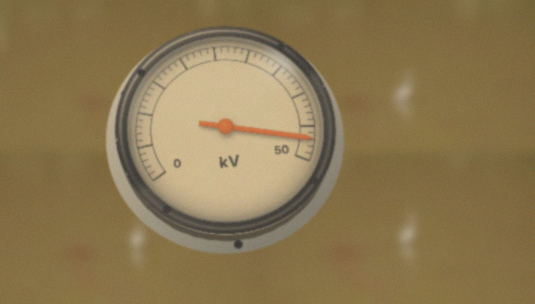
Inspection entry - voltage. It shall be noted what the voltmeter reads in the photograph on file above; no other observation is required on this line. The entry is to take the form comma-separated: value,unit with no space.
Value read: 47,kV
